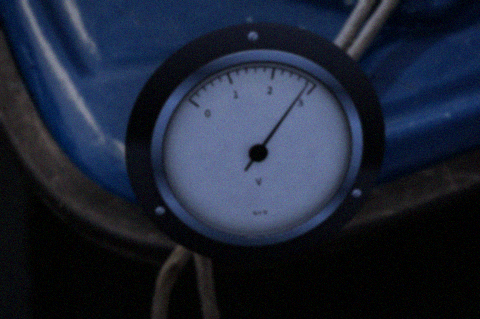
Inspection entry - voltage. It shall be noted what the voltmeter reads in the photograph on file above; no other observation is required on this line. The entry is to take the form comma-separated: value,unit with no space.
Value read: 2.8,V
